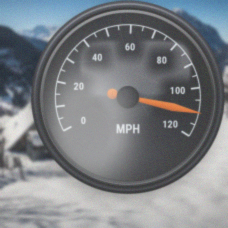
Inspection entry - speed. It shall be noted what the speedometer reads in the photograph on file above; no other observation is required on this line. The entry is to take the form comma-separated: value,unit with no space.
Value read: 110,mph
